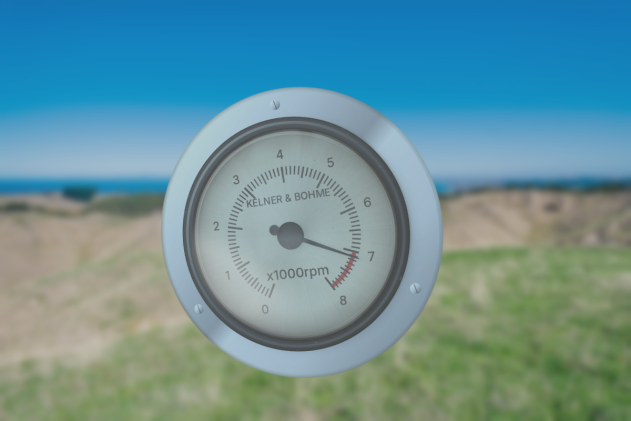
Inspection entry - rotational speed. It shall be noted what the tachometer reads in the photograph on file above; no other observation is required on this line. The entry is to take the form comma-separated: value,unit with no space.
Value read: 7100,rpm
